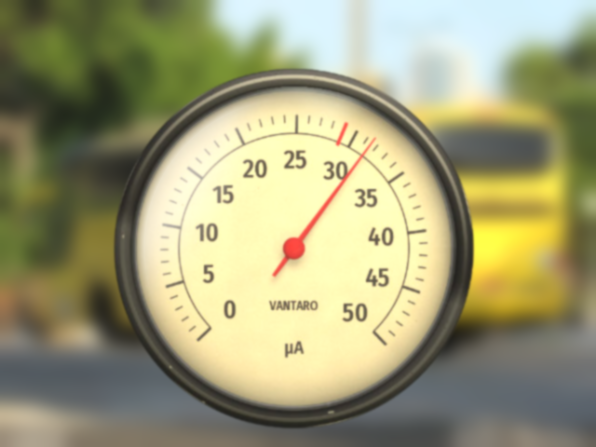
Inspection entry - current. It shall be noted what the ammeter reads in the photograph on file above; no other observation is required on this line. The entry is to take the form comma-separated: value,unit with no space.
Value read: 31.5,µA
